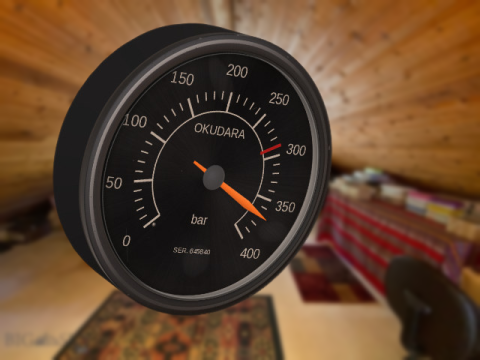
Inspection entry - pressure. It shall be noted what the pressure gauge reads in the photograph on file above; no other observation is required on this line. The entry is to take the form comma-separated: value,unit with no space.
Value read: 370,bar
